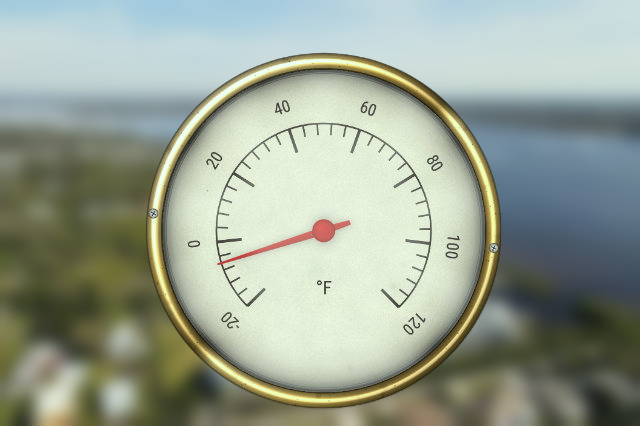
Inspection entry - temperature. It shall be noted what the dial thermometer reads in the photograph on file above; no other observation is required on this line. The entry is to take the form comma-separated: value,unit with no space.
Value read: -6,°F
